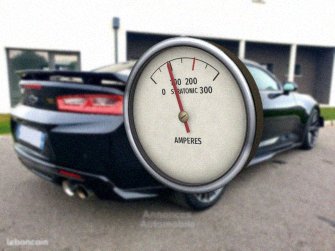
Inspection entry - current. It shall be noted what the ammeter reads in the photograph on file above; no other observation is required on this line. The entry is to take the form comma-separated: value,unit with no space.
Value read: 100,A
